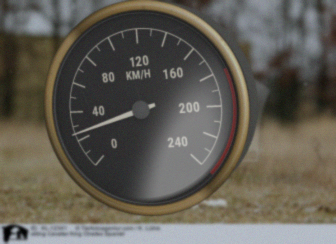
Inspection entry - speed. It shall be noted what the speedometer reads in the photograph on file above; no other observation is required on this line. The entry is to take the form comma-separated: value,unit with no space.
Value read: 25,km/h
